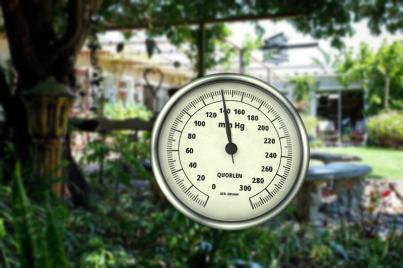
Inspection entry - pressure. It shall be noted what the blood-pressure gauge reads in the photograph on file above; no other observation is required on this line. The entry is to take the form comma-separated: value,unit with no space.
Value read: 140,mmHg
